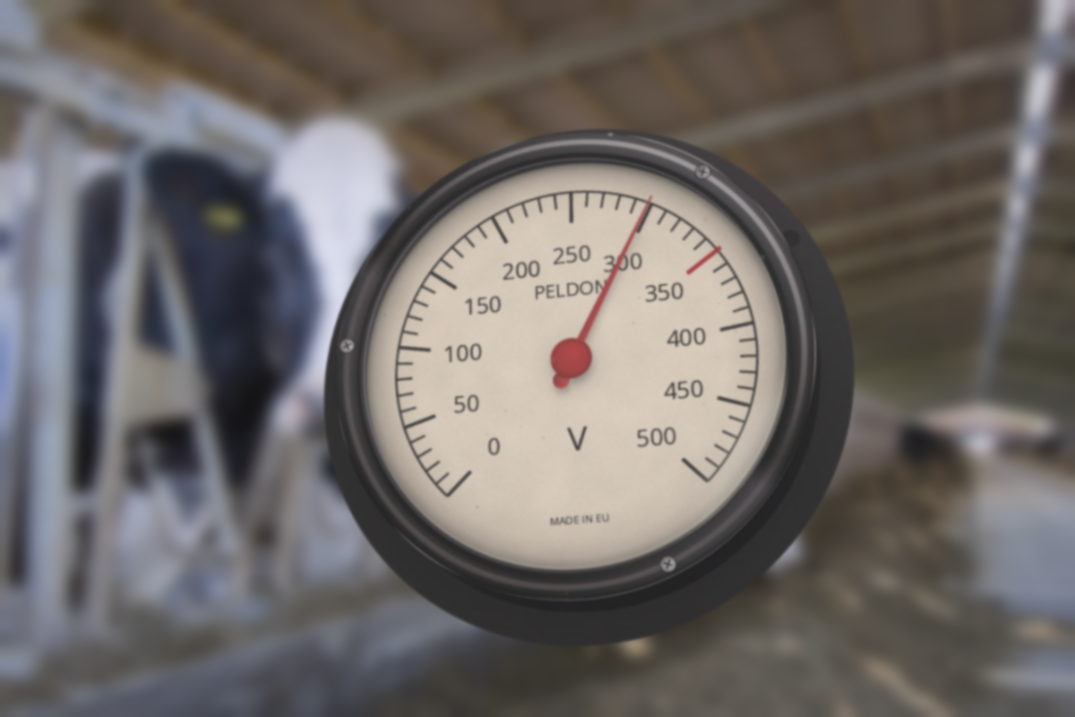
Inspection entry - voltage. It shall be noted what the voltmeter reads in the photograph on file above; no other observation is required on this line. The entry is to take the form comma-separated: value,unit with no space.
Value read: 300,V
